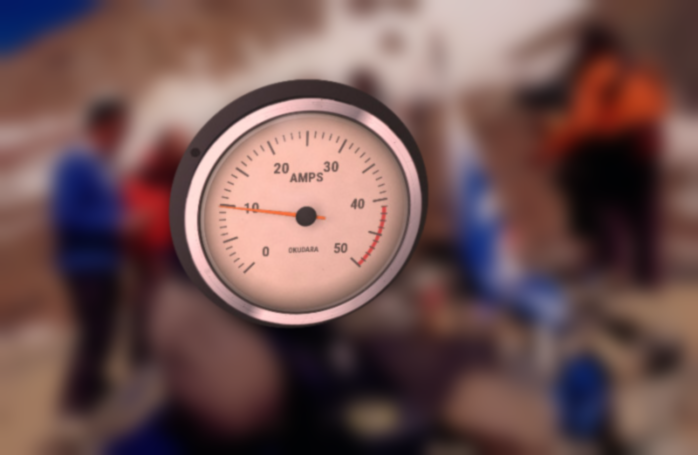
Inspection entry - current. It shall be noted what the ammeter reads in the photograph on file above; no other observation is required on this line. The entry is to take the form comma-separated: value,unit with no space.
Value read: 10,A
